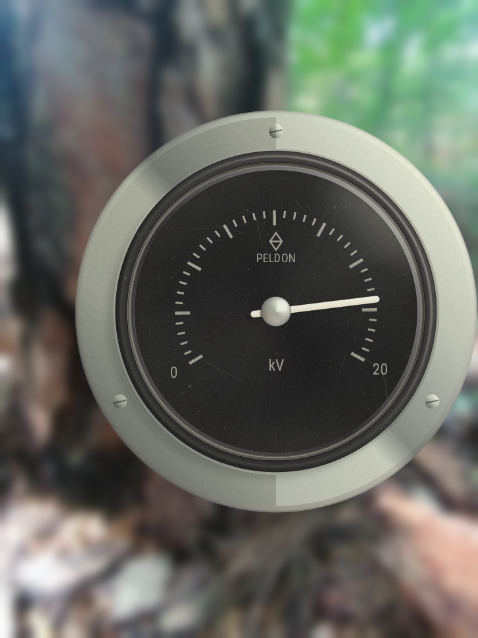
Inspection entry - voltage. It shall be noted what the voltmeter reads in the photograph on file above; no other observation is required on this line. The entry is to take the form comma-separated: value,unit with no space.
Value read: 17,kV
